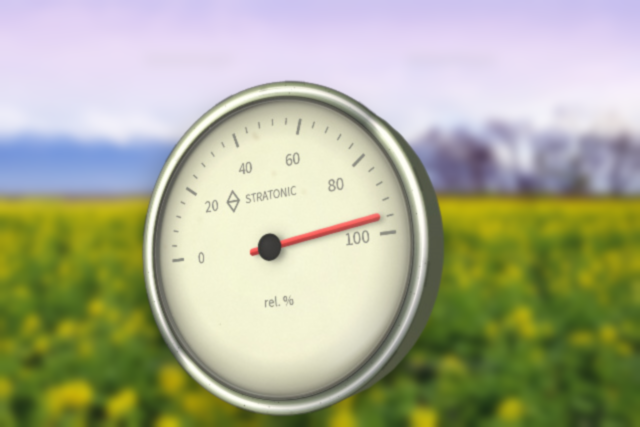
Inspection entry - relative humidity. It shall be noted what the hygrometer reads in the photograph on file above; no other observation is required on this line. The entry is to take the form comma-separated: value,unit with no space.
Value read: 96,%
